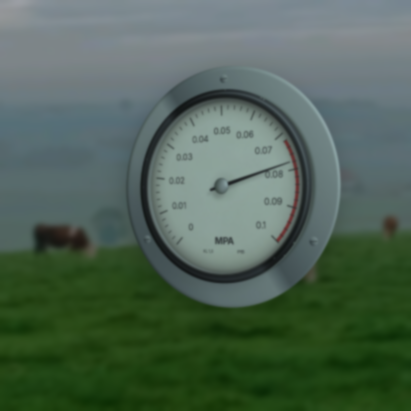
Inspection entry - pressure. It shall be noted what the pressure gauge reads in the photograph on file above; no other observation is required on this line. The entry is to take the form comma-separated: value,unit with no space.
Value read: 0.078,MPa
